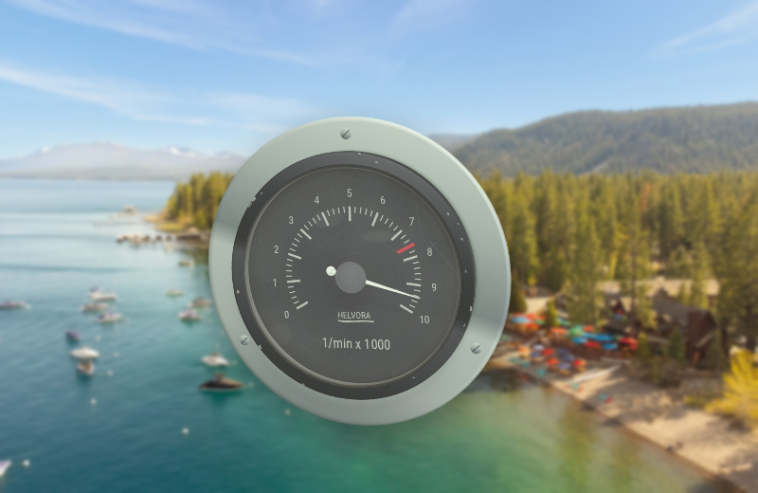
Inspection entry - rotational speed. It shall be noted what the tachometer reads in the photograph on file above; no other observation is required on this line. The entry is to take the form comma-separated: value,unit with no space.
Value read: 9400,rpm
